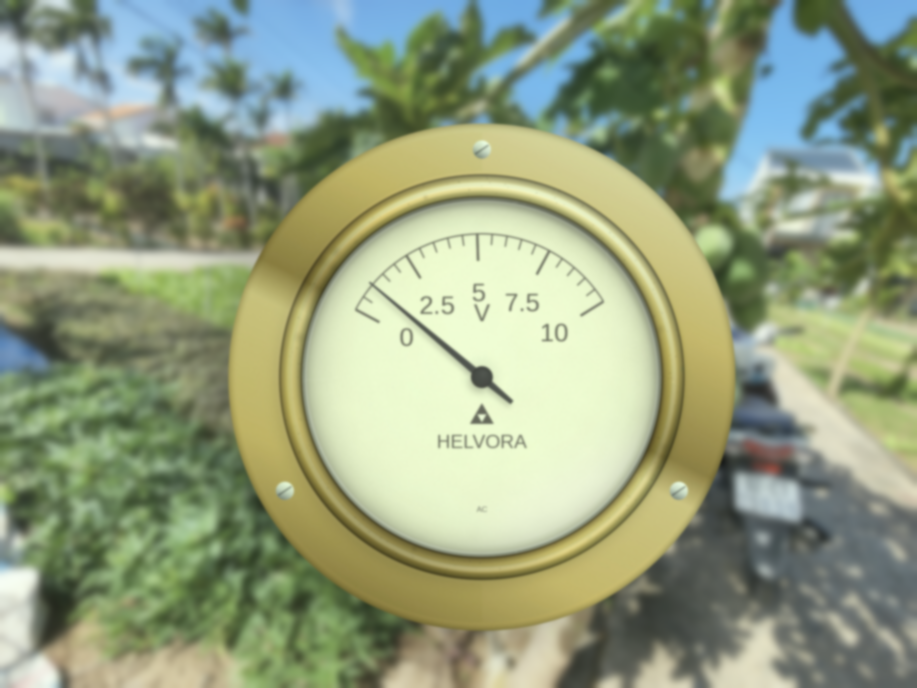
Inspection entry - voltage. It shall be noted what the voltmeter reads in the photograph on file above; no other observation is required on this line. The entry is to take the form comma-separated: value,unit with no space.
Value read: 1,V
